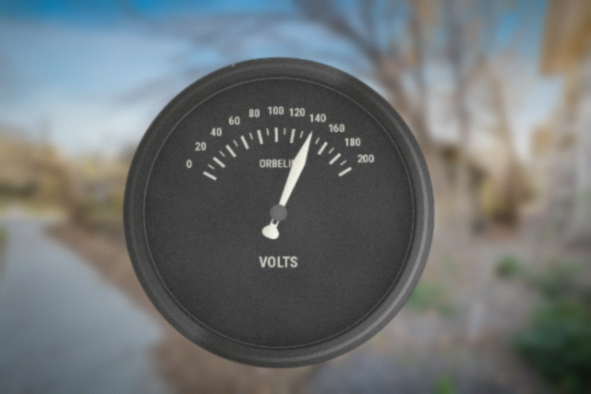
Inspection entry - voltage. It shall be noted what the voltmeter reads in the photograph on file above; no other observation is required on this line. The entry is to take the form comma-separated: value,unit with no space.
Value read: 140,V
